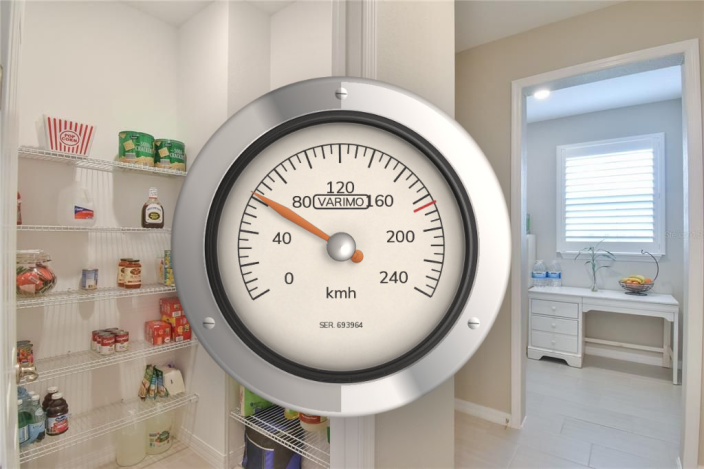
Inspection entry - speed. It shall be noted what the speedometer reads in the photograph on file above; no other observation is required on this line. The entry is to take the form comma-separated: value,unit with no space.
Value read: 62.5,km/h
